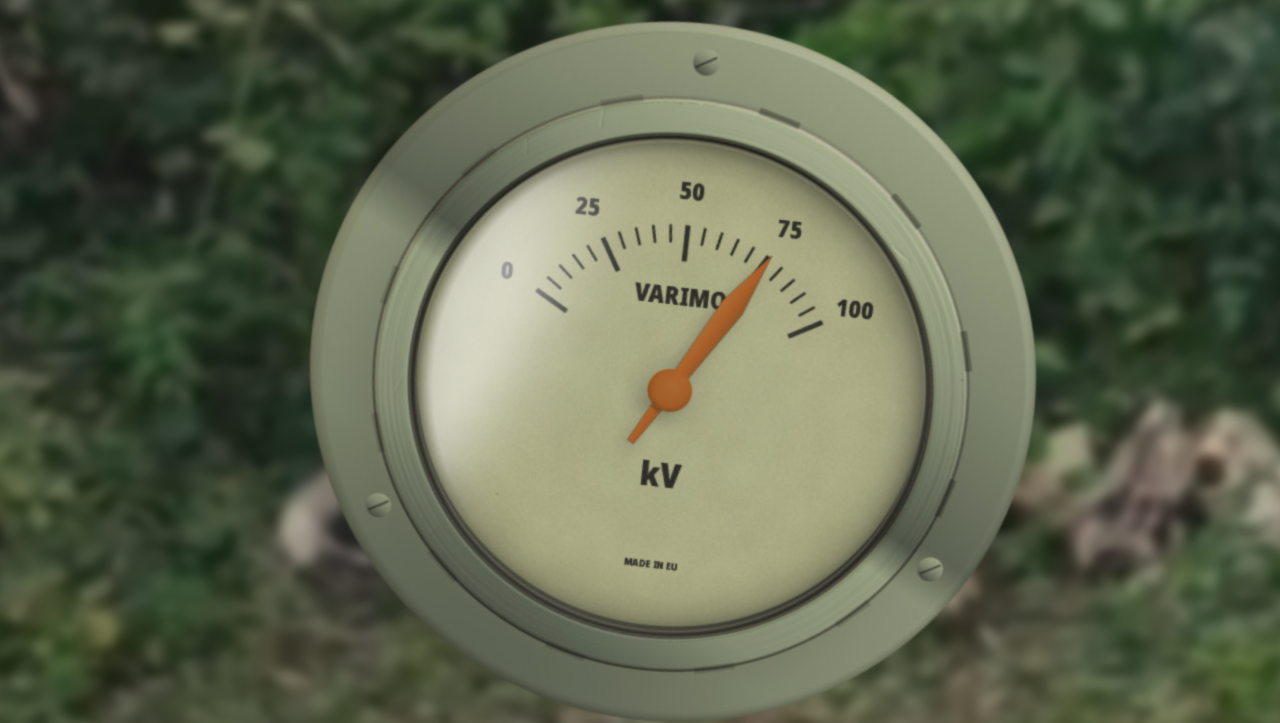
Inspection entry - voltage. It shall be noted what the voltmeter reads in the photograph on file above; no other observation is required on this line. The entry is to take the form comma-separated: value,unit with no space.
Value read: 75,kV
